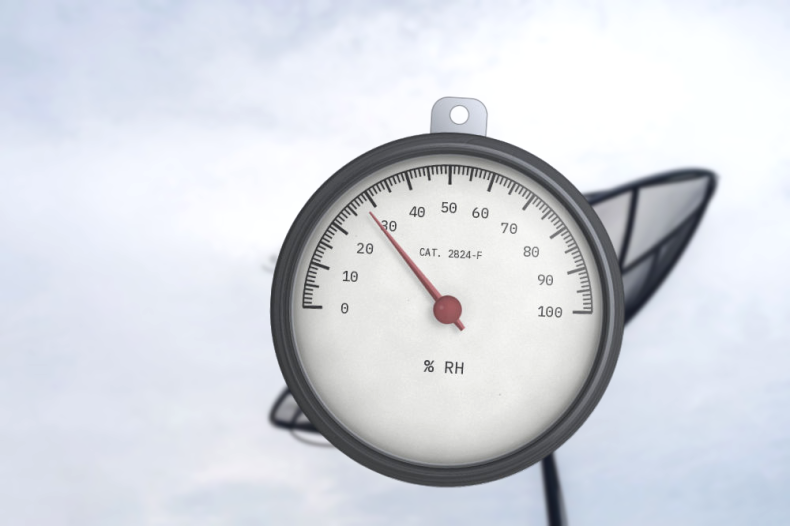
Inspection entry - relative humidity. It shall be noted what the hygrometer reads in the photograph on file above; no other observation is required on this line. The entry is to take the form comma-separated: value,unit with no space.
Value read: 28,%
